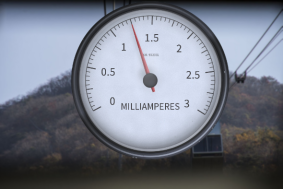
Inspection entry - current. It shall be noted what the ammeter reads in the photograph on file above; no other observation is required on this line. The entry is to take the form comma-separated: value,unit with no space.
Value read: 1.25,mA
